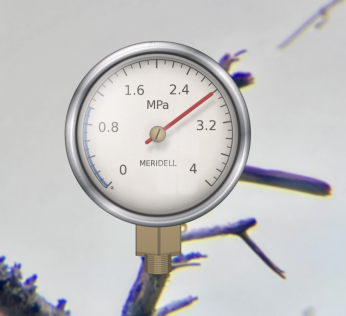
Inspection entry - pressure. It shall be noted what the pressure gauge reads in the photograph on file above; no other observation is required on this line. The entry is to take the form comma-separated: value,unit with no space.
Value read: 2.8,MPa
